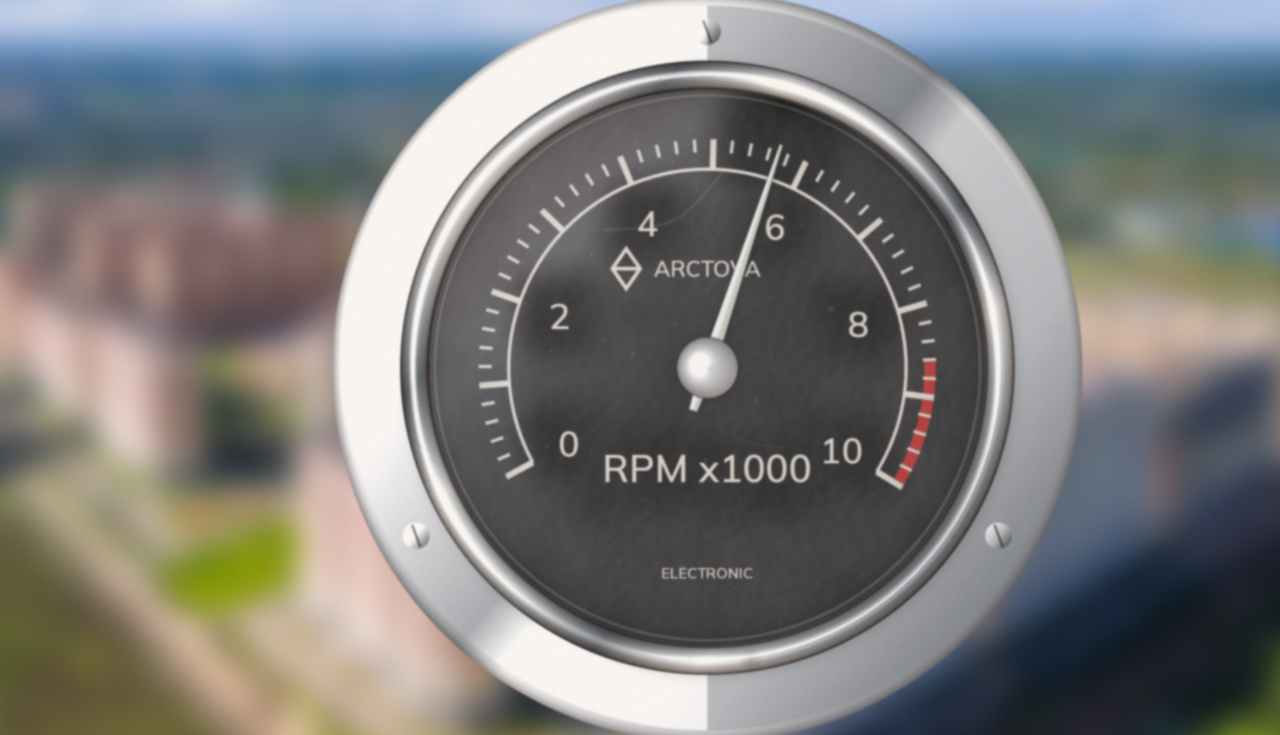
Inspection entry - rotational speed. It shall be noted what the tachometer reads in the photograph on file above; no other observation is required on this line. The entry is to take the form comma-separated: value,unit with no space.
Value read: 5700,rpm
